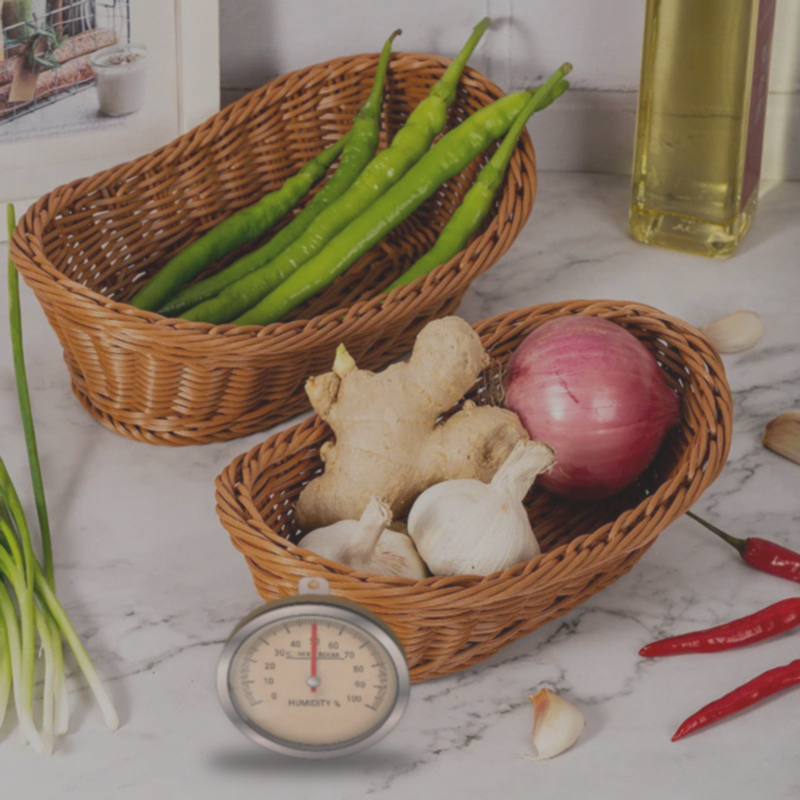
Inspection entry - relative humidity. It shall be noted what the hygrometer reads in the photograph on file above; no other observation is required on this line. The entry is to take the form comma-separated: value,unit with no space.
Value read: 50,%
